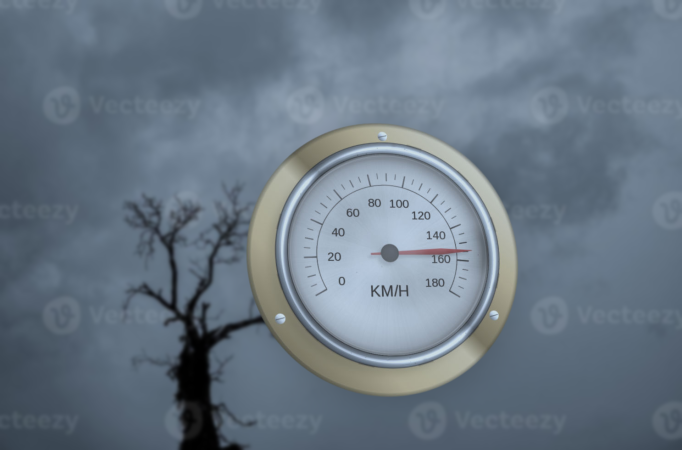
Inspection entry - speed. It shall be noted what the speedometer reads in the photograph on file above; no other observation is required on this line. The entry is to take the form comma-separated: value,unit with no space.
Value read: 155,km/h
